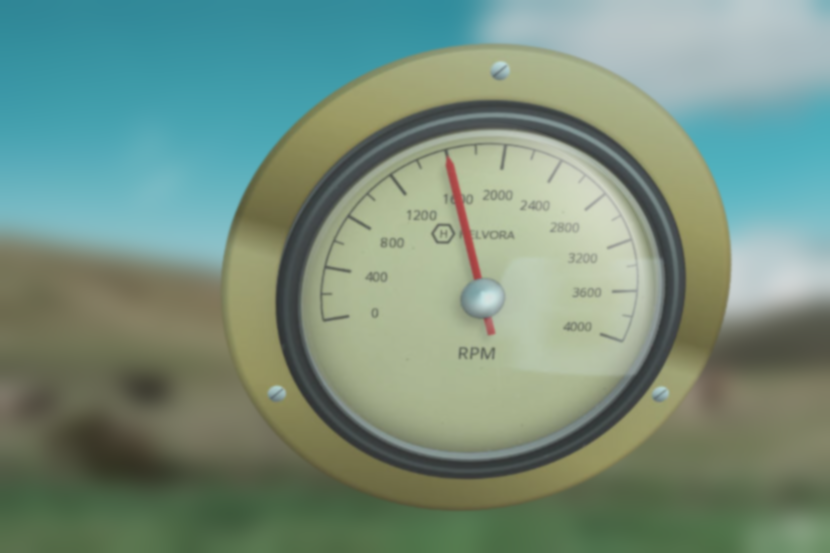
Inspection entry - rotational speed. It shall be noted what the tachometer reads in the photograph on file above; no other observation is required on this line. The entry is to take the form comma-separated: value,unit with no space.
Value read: 1600,rpm
